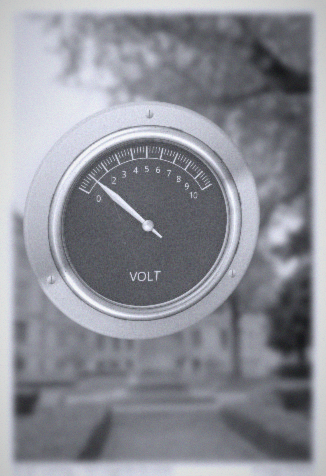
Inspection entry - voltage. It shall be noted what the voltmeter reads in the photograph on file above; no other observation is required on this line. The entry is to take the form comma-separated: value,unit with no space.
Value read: 1,V
